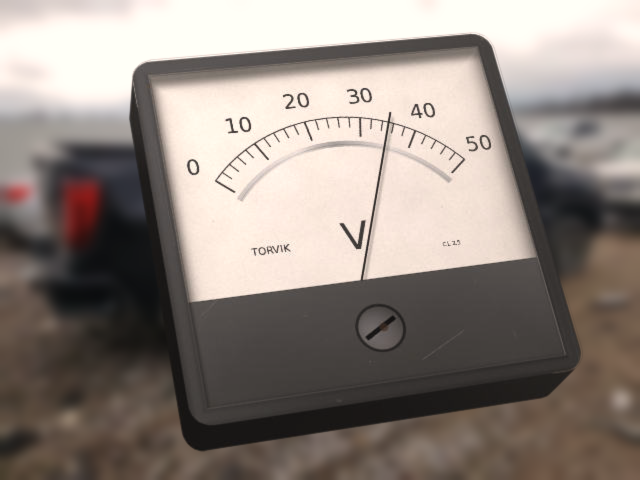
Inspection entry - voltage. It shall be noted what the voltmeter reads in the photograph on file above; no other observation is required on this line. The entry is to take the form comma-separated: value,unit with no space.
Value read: 35,V
